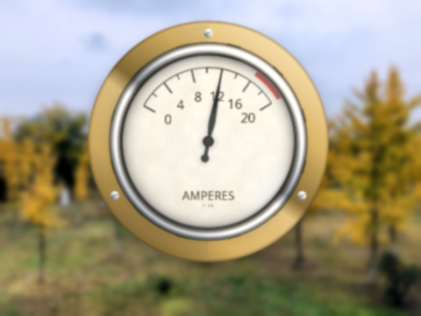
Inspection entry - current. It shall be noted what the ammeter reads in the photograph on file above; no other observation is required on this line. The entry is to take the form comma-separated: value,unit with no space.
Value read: 12,A
